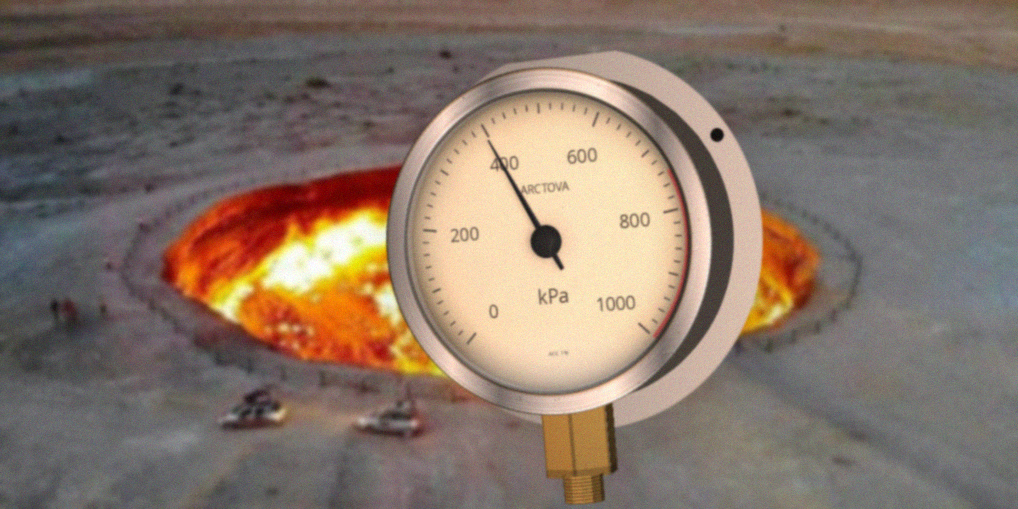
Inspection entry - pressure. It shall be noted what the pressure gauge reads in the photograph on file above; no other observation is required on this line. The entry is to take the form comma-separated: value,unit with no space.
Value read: 400,kPa
